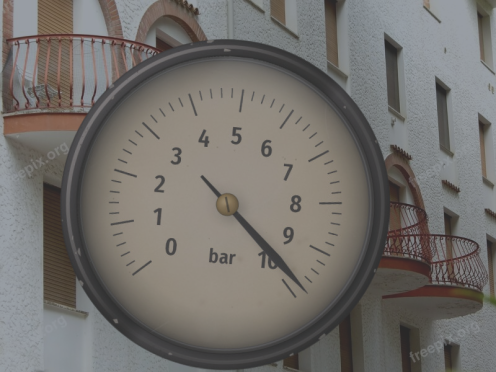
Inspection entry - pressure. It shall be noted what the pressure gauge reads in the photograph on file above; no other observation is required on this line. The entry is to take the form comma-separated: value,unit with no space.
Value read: 9.8,bar
